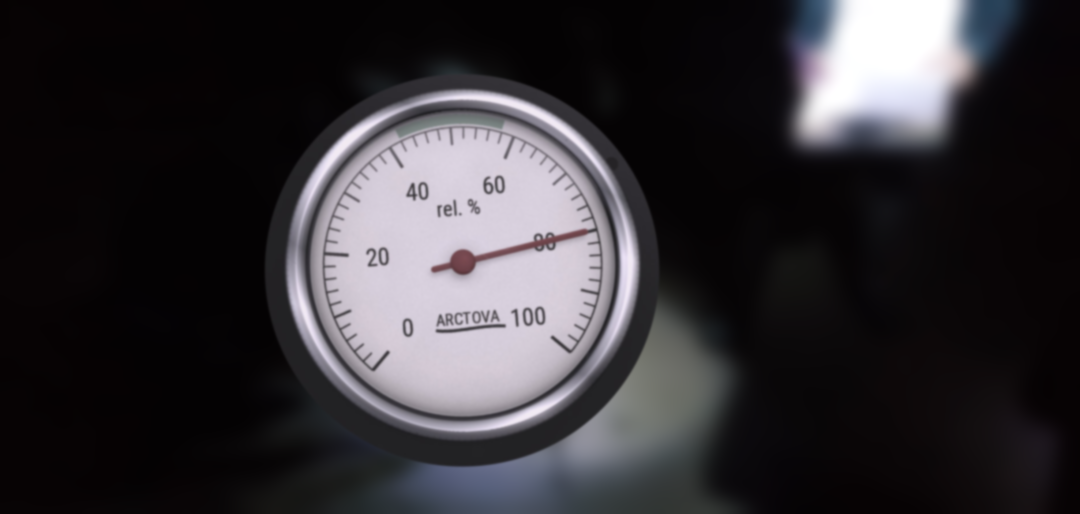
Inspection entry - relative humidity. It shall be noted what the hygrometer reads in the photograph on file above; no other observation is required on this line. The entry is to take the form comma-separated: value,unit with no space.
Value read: 80,%
